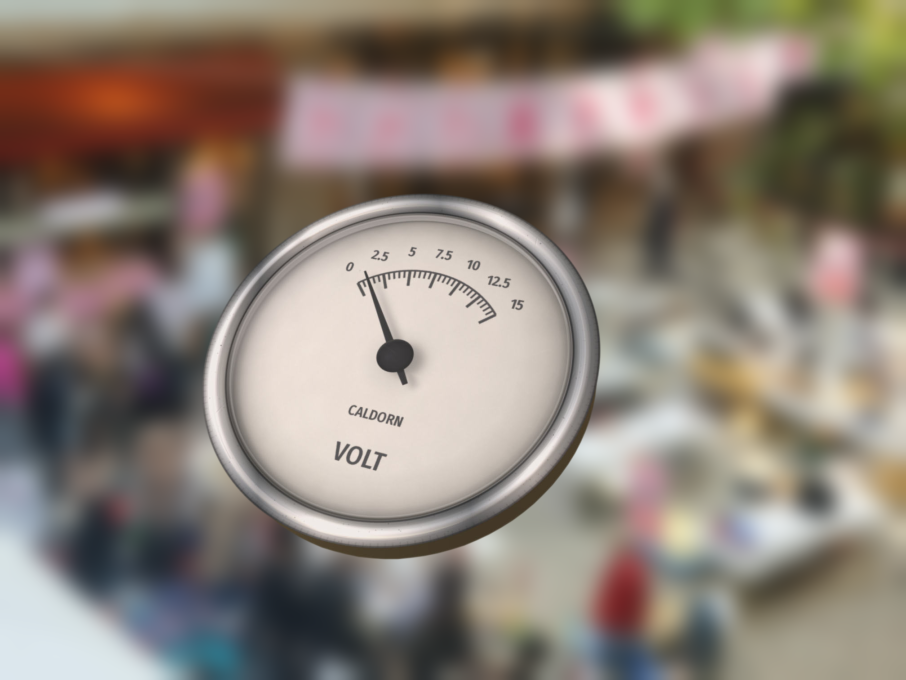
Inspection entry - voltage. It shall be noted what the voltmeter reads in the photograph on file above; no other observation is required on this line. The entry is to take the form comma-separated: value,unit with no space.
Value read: 1,V
